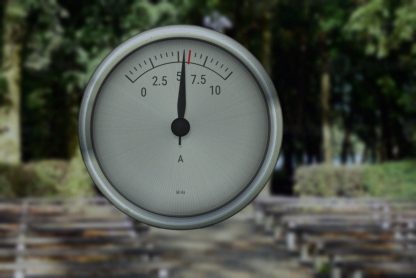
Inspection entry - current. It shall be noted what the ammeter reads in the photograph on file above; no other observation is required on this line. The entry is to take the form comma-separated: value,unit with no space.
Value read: 5.5,A
